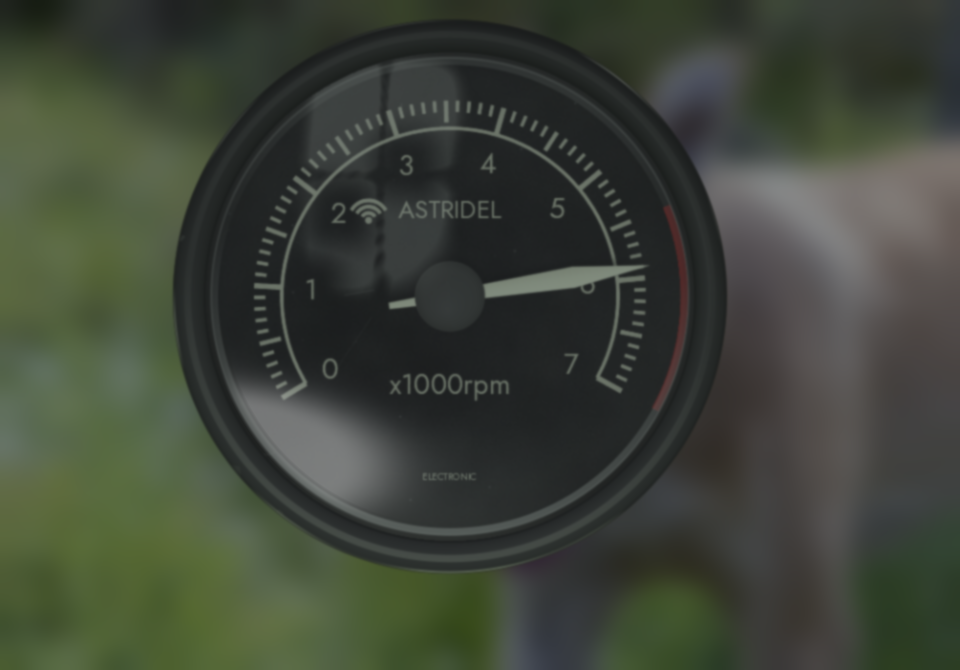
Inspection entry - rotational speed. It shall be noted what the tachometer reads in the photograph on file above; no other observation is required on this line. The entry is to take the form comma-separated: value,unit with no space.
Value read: 5900,rpm
